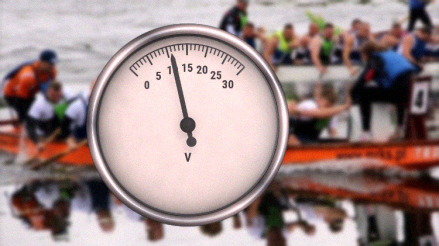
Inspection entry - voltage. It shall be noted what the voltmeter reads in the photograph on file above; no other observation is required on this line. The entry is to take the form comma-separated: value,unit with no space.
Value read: 11,V
